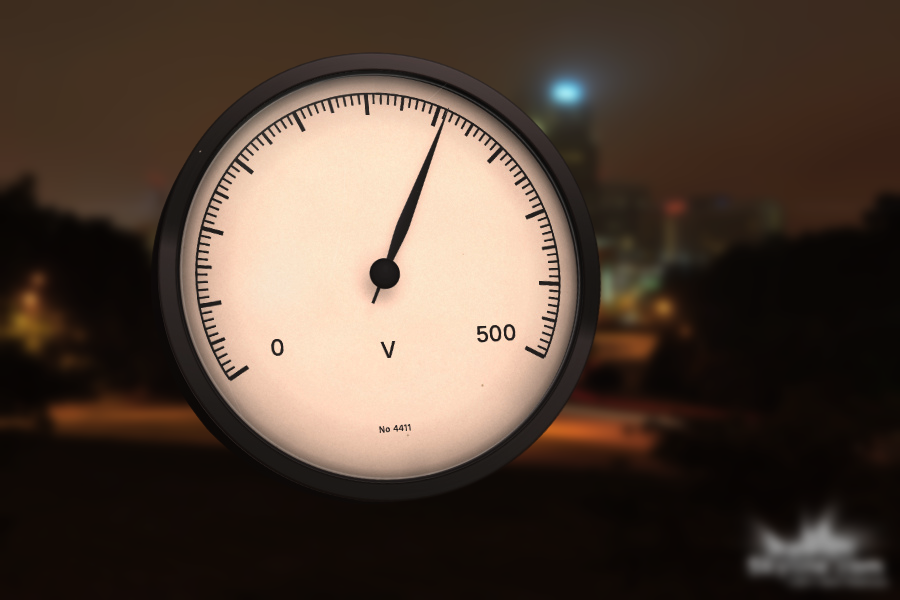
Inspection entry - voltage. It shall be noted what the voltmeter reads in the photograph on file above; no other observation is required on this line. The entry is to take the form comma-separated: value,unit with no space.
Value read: 305,V
